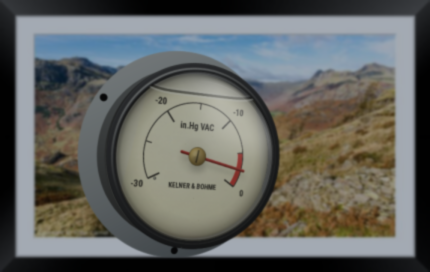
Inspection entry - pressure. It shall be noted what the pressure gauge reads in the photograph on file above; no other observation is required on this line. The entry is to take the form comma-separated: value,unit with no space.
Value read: -2.5,inHg
